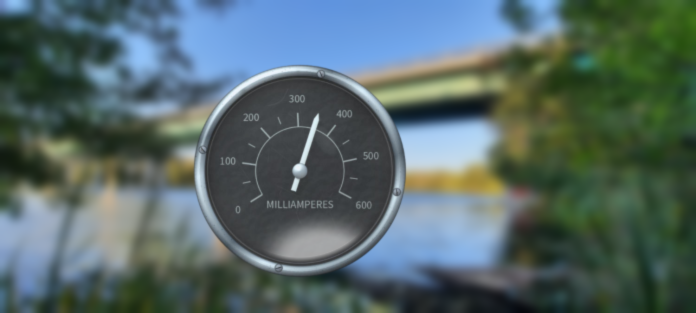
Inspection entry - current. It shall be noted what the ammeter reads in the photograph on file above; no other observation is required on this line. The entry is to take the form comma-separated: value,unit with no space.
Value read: 350,mA
